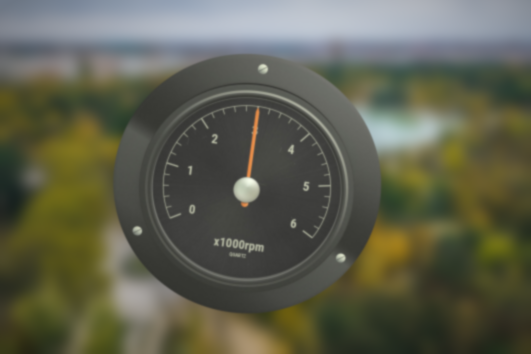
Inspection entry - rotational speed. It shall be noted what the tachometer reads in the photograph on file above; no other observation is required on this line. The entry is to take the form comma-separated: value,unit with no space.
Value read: 3000,rpm
